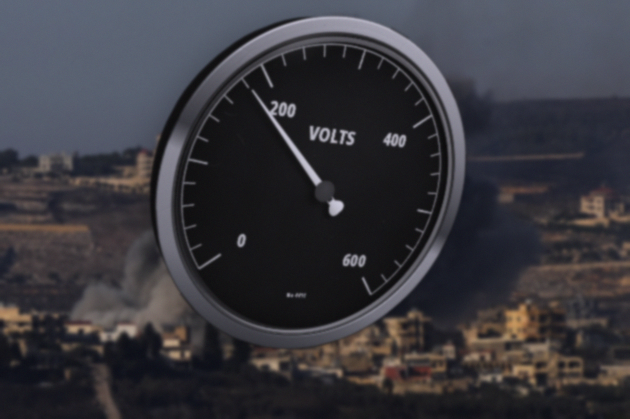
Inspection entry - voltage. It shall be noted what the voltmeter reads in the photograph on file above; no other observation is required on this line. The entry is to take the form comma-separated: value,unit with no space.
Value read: 180,V
